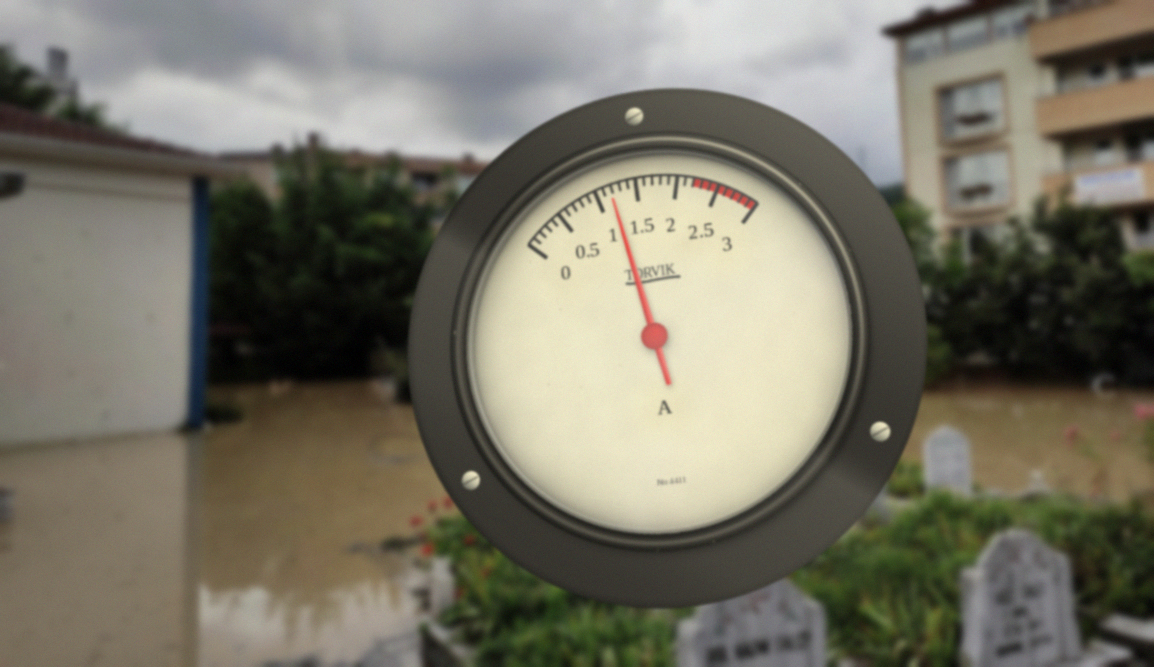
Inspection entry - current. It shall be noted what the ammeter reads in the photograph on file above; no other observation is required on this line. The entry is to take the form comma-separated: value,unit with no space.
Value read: 1.2,A
